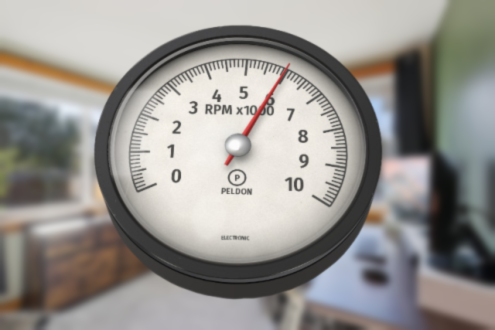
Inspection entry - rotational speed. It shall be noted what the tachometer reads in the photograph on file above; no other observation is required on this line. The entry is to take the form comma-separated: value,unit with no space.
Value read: 6000,rpm
